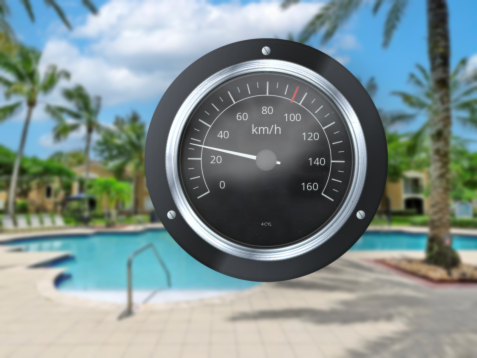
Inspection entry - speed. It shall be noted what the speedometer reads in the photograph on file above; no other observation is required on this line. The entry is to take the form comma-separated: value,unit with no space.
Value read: 27.5,km/h
